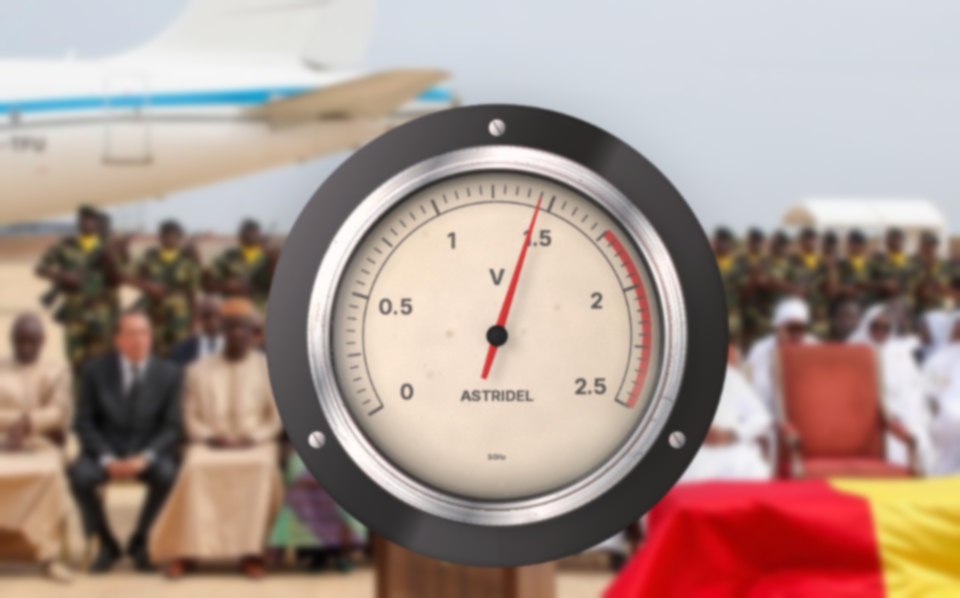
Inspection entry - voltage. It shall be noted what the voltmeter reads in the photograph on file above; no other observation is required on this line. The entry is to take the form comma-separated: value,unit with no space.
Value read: 1.45,V
